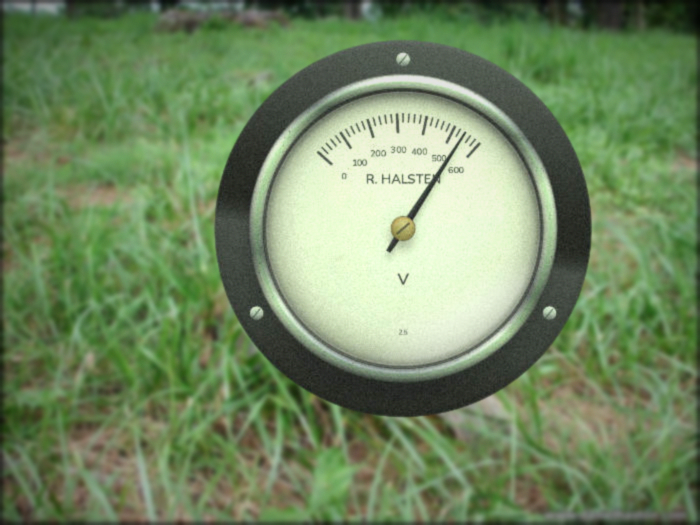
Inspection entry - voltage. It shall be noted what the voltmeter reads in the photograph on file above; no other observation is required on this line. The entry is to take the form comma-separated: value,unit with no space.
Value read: 540,V
